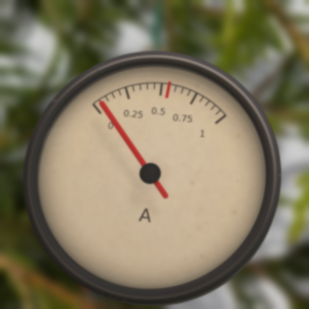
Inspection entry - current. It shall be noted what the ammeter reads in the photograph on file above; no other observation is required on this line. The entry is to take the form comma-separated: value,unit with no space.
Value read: 0.05,A
